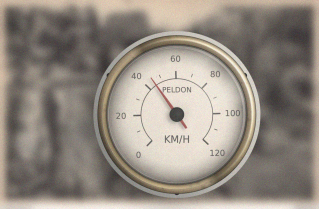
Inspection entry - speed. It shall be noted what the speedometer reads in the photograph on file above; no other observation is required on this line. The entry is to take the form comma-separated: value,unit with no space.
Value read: 45,km/h
